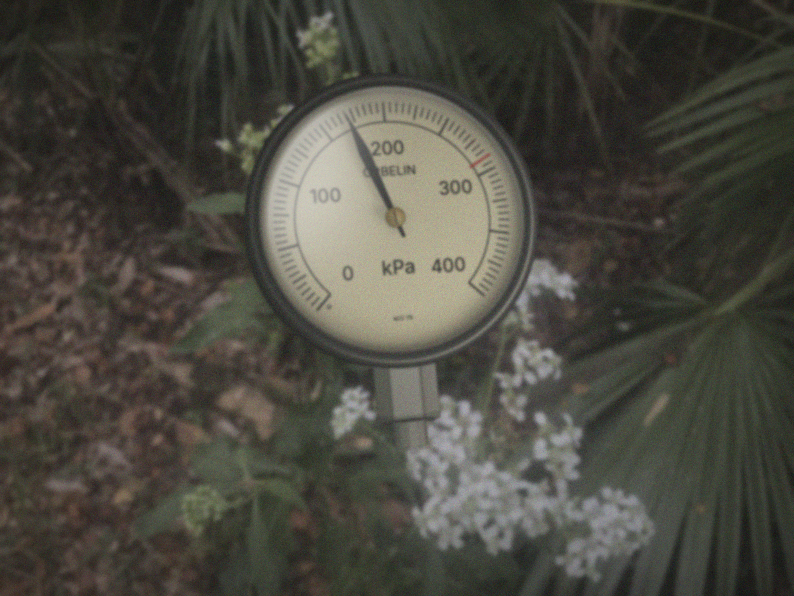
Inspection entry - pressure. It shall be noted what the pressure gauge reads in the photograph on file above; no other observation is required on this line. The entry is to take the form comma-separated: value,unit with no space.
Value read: 170,kPa
